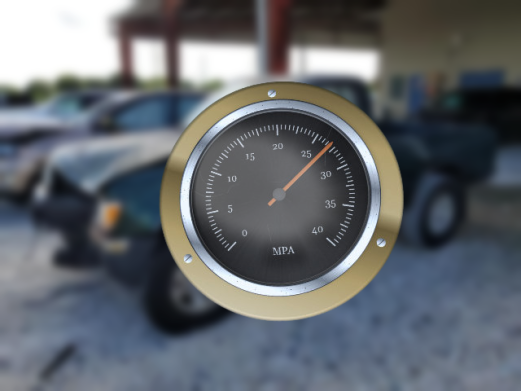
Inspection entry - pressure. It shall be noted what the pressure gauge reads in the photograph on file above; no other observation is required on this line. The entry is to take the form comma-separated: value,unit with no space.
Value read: 27,MPa
